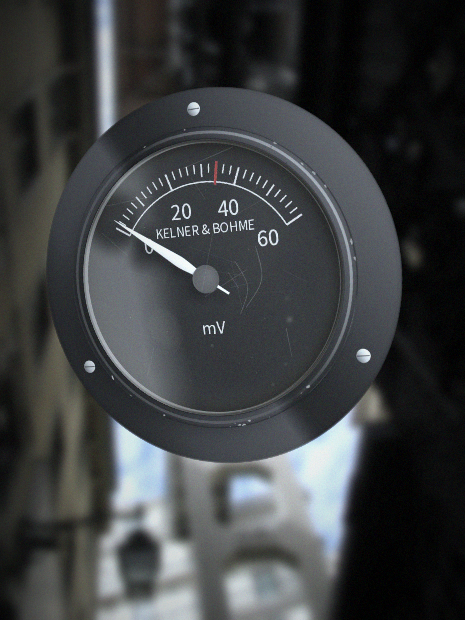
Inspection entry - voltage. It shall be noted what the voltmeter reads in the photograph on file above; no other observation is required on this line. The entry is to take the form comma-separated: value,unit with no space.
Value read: 2,mV
